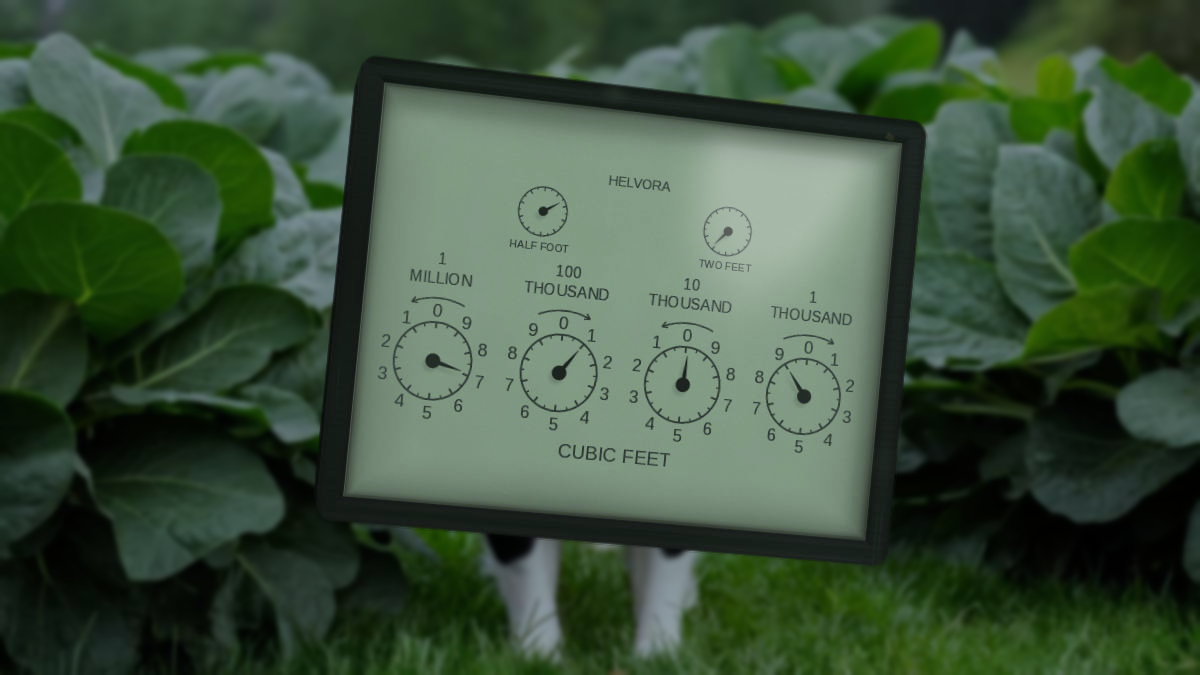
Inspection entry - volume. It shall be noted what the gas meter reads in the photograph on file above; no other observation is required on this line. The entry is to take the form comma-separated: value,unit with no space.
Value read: 709900,ft³
